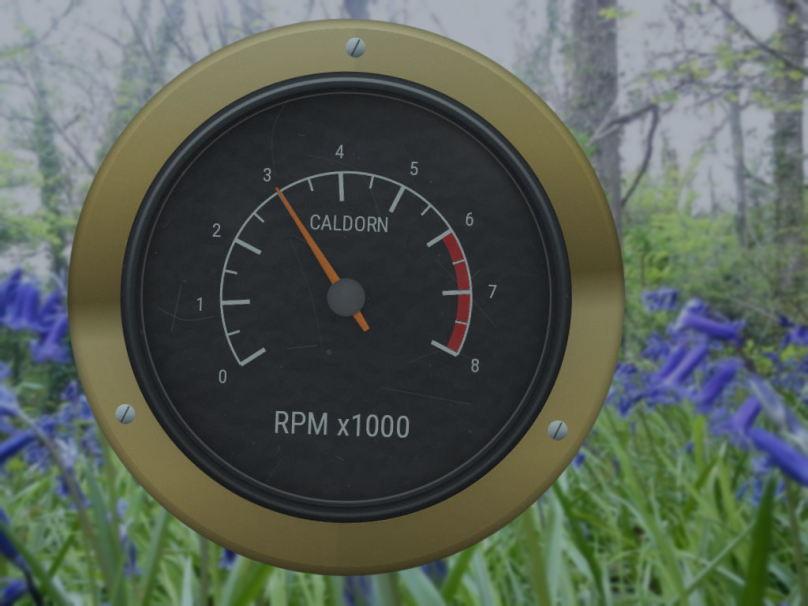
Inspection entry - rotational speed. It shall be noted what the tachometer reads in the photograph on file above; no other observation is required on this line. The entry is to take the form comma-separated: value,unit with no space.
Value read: 3000,rpm
